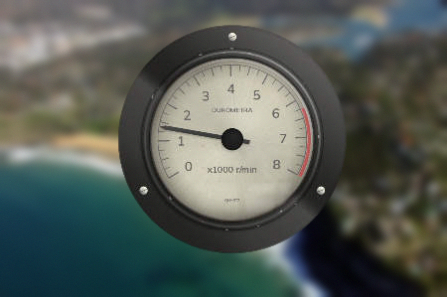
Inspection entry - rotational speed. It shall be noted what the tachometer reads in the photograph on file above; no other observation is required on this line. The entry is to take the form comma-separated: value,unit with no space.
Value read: 1375,rpm
